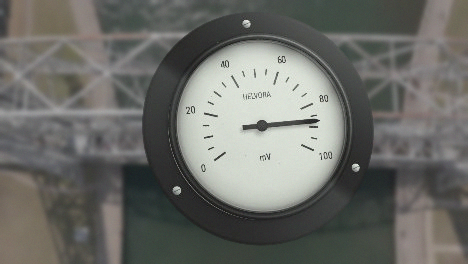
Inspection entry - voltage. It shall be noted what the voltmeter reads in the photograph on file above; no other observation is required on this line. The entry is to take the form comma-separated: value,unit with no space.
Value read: 87.5,mV
